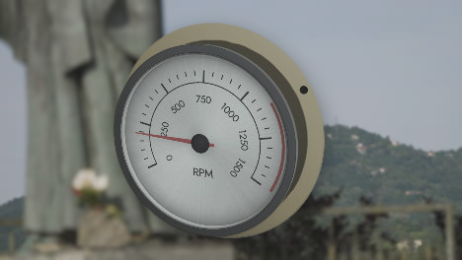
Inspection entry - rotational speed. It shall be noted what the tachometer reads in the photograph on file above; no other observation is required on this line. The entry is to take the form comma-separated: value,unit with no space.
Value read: 200,rpm
